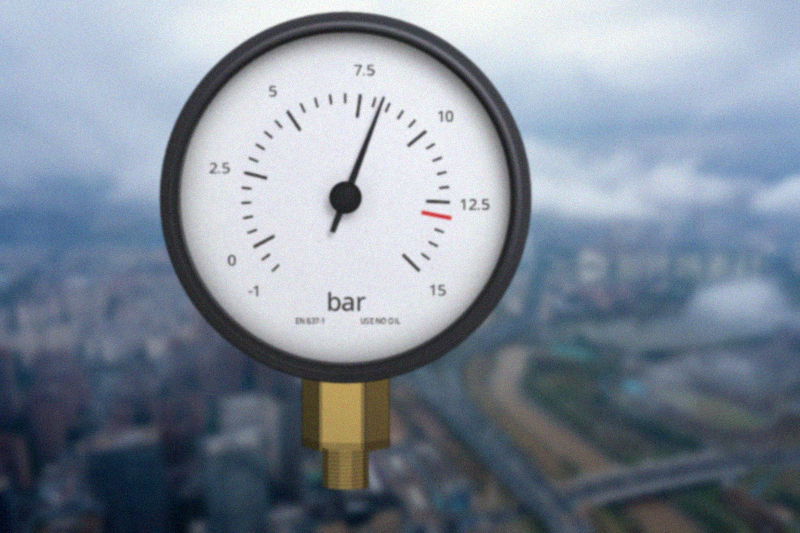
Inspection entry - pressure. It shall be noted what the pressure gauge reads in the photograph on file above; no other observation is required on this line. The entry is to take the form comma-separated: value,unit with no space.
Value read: 8.25,bar
